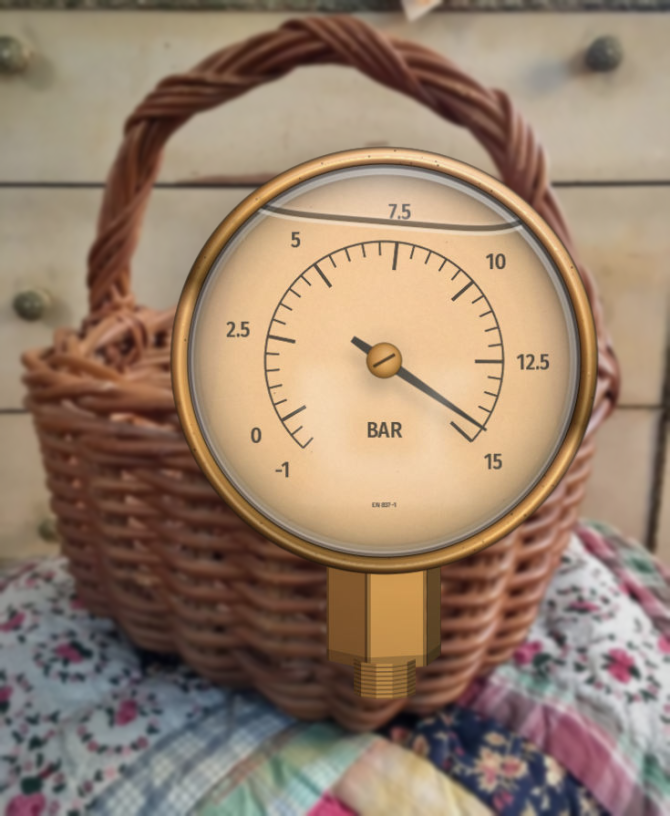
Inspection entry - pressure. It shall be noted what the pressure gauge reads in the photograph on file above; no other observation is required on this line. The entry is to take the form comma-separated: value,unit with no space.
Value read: 14.5,bar
